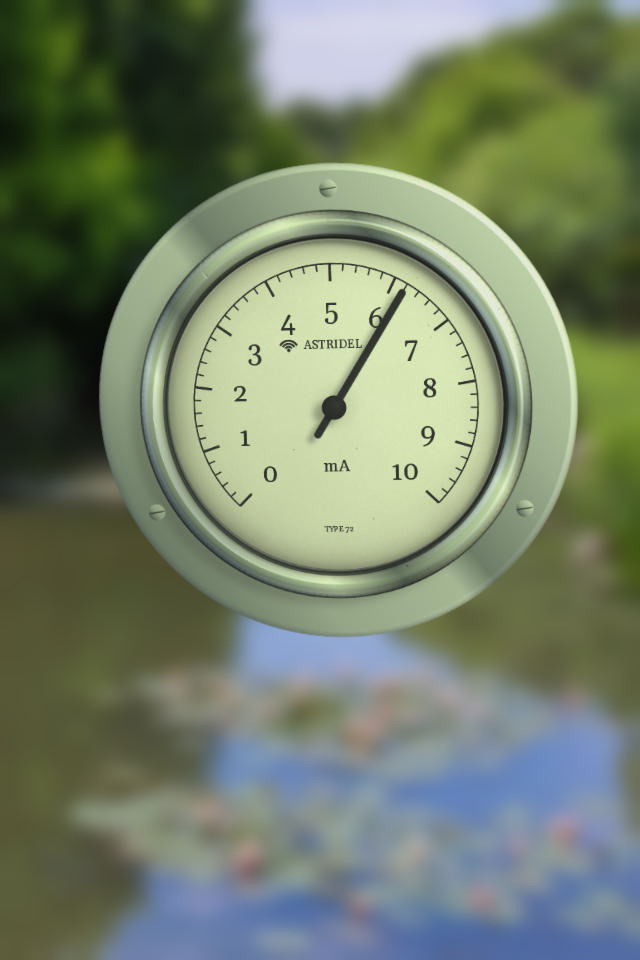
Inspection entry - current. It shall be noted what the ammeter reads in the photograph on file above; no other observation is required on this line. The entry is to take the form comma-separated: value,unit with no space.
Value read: 6.2,mA
